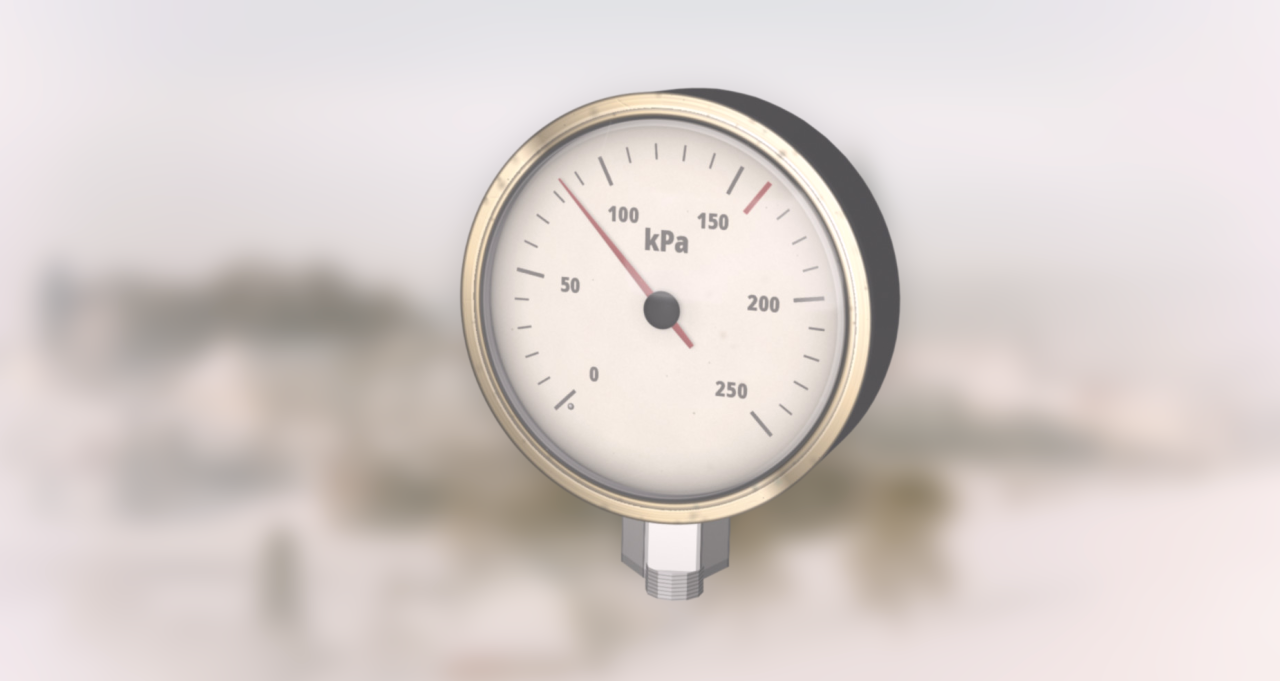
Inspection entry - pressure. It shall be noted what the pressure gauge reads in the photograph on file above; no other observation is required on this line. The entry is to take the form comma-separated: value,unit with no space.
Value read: 85,kPa
